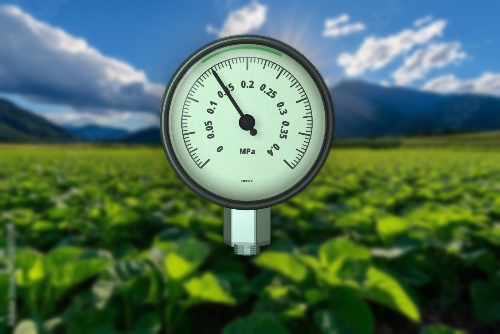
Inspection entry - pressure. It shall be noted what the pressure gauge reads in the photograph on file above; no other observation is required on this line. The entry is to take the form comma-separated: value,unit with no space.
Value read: 0.15,MPa
